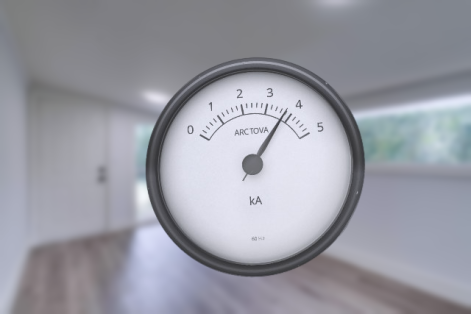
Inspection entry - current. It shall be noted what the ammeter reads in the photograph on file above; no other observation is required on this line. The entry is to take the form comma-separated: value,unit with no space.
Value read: 3.8,kA
